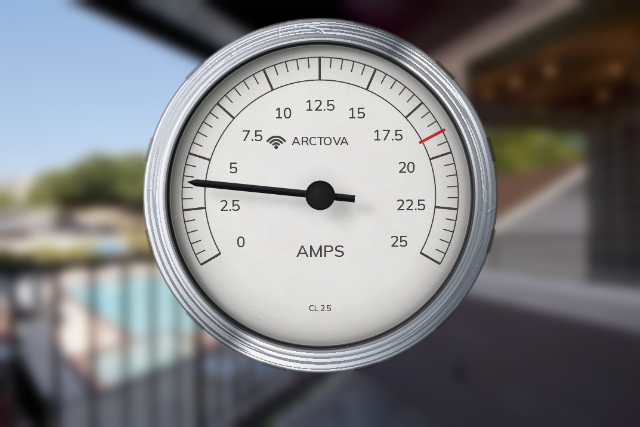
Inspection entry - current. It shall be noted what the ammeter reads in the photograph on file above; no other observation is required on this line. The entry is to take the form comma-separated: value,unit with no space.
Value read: 3.75,A
